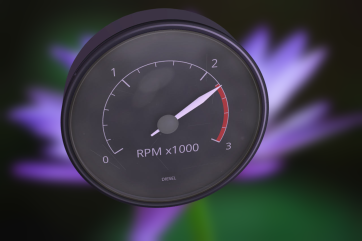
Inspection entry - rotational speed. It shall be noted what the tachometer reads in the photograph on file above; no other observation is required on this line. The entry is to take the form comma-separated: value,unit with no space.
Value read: 2200,rpm
